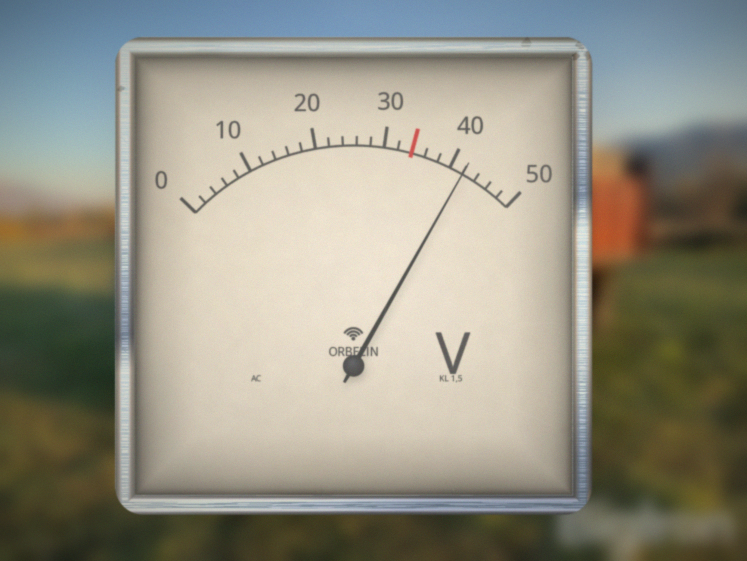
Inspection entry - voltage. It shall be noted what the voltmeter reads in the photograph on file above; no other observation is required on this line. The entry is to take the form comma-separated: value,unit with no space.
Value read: 42,V
